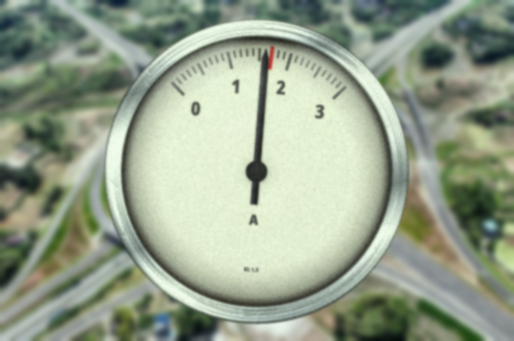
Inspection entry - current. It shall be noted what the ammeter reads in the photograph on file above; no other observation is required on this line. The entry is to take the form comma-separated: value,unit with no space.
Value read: 1.6,A
